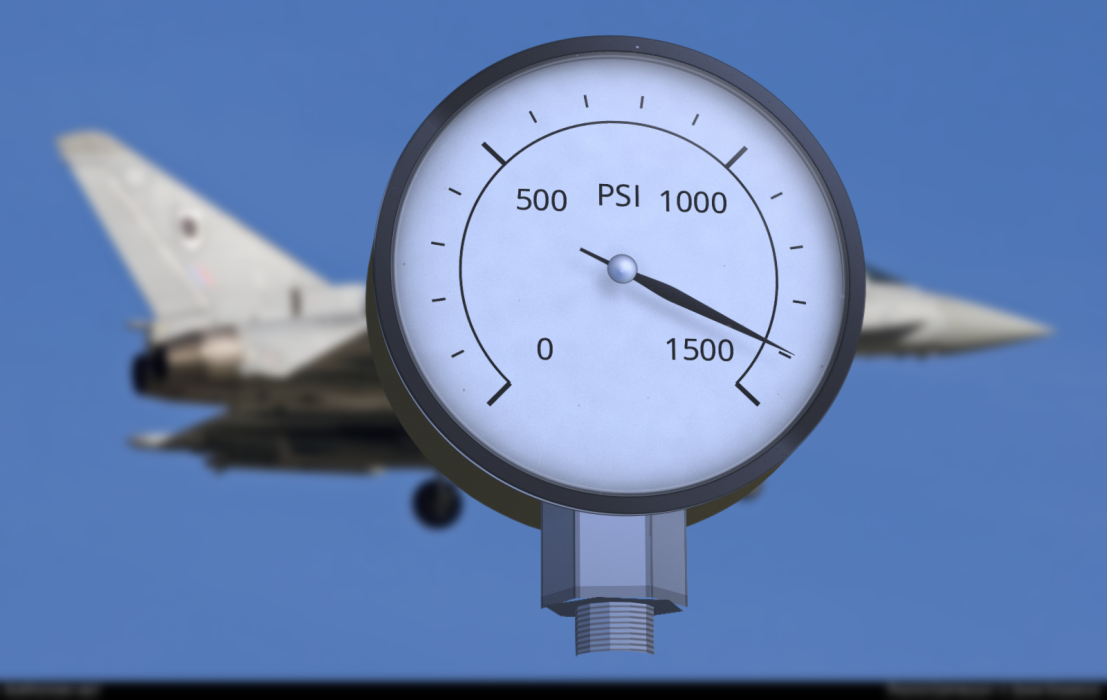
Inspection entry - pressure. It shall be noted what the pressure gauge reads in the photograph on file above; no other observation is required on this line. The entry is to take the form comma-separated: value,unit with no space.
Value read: 1400,psi
